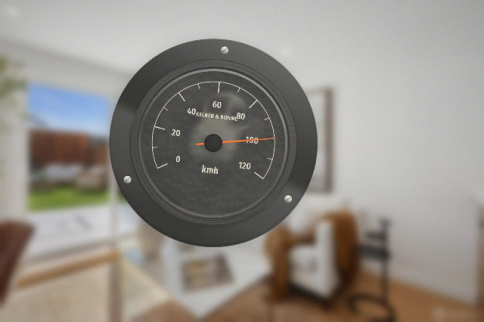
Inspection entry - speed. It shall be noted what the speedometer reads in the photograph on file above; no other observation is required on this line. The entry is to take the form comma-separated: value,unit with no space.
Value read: 100,km/h
